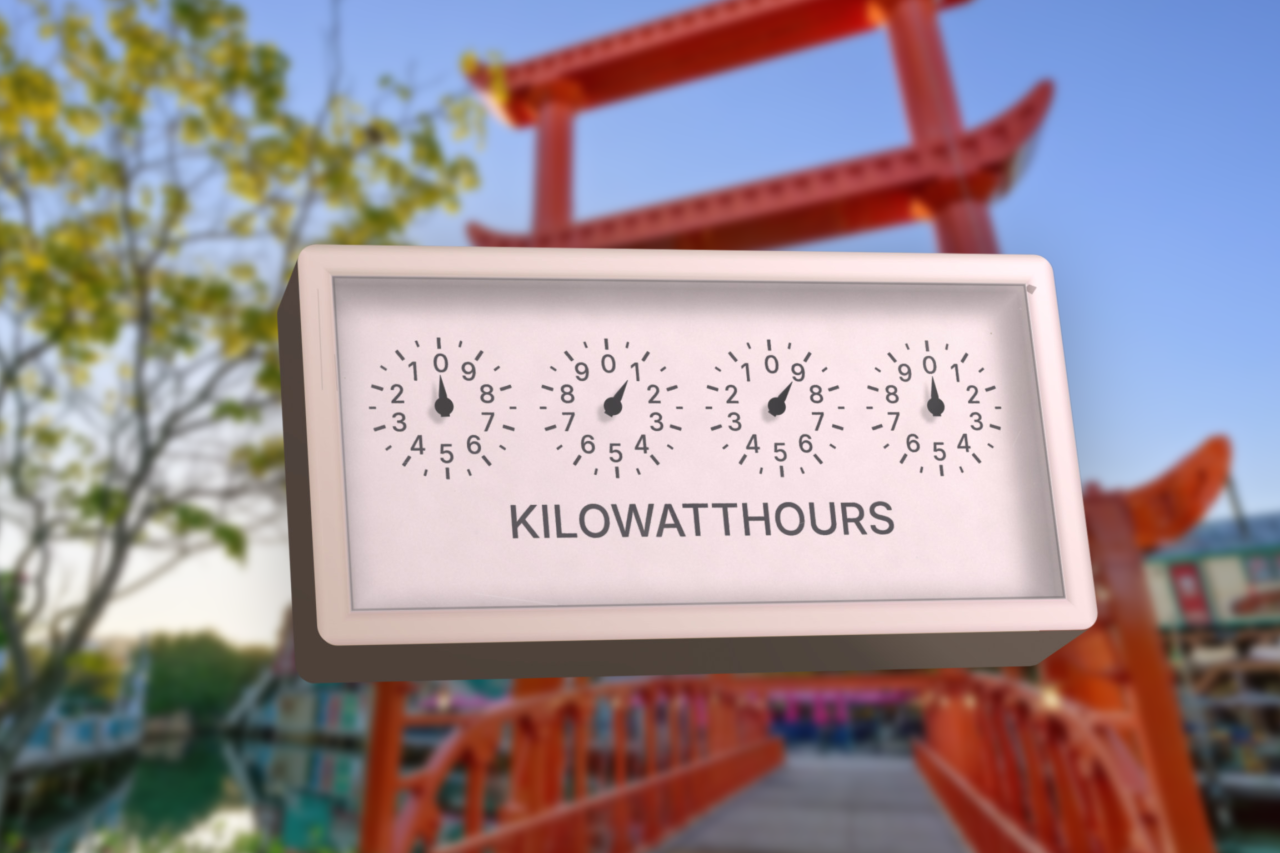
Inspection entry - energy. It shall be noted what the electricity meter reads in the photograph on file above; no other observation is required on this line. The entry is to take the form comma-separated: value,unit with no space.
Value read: 90,kWh
